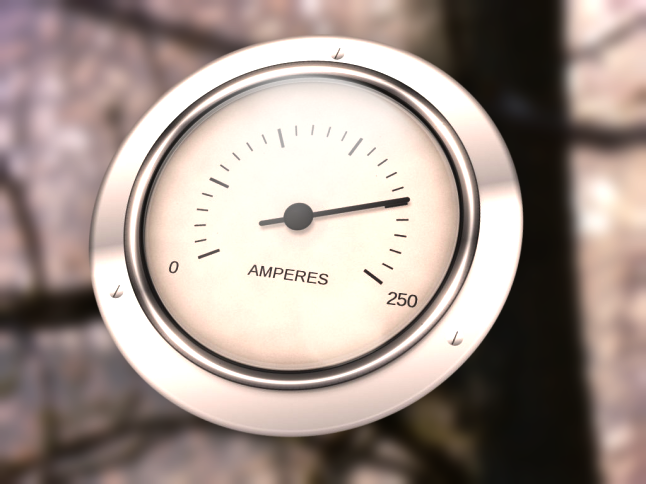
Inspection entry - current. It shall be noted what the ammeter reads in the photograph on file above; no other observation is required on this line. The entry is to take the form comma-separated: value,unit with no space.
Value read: 200,A
